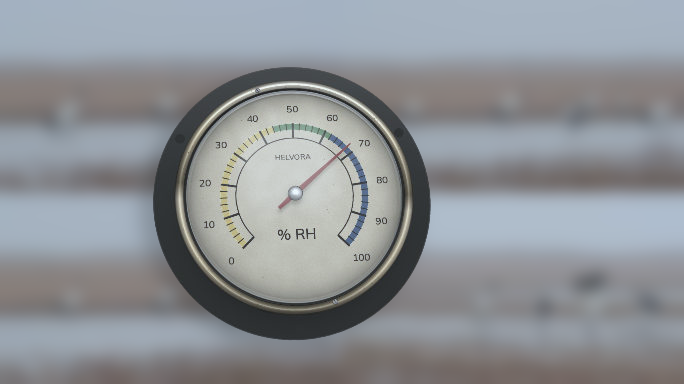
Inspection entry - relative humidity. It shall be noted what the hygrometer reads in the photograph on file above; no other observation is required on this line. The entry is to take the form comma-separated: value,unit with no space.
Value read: 68,%
